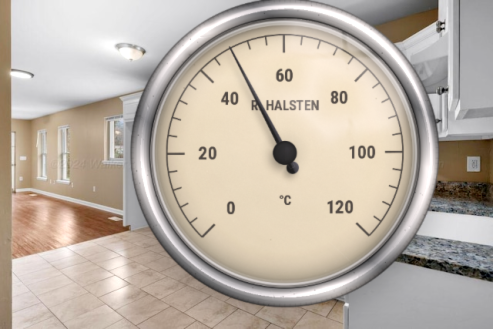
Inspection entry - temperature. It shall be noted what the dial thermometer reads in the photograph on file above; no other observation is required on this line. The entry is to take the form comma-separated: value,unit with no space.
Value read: 48,°C
